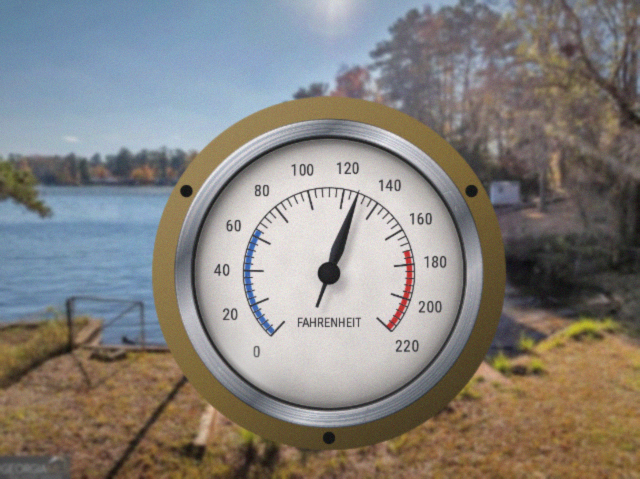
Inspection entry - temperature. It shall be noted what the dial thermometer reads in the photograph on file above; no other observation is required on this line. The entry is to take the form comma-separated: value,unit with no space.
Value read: 128,°F
